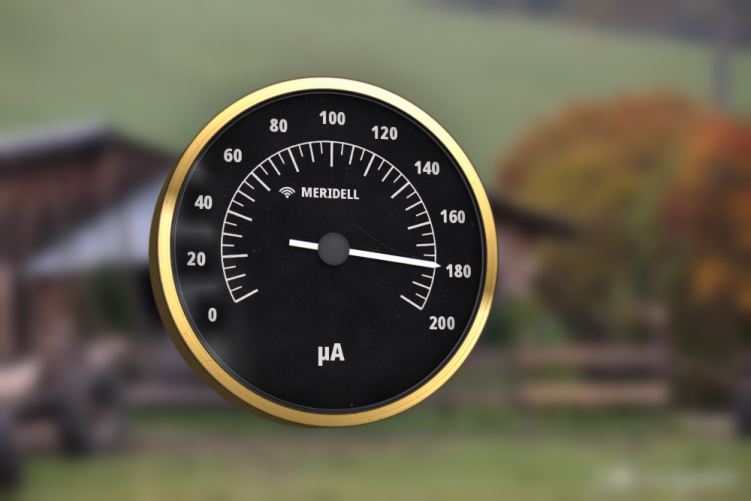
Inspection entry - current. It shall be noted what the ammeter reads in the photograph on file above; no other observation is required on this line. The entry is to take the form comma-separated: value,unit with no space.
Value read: 180,µA
